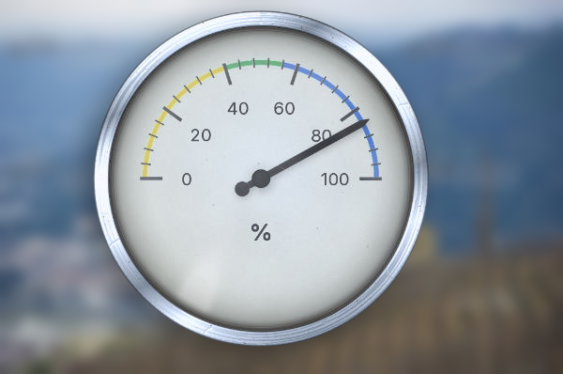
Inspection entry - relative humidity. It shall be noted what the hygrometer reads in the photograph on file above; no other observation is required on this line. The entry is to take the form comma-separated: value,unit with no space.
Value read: 84,%
